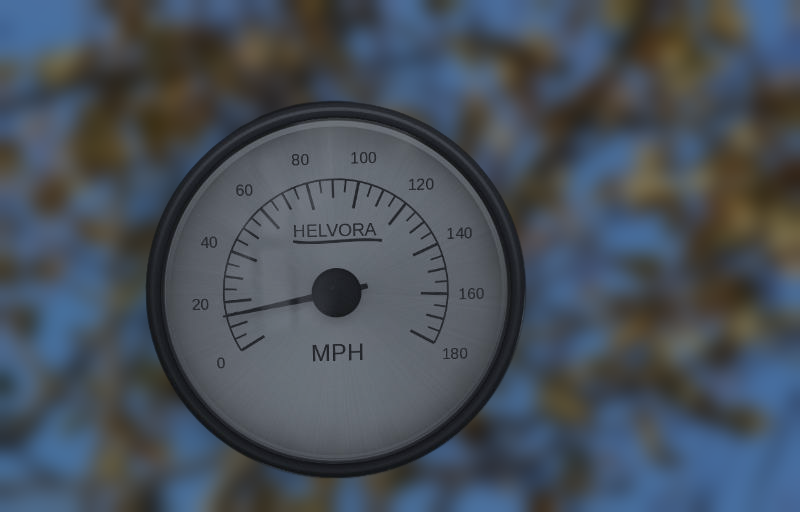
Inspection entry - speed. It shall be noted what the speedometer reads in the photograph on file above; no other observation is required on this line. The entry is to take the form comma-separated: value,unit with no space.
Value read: 15,mph
